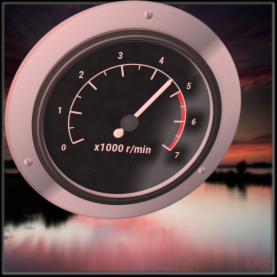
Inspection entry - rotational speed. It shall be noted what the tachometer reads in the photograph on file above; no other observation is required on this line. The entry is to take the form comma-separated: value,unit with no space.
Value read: 4500,rpm
